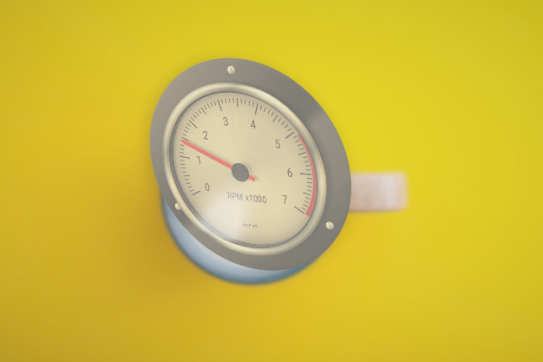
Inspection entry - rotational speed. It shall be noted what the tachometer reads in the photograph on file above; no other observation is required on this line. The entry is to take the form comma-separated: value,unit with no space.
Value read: 1500,rpm
